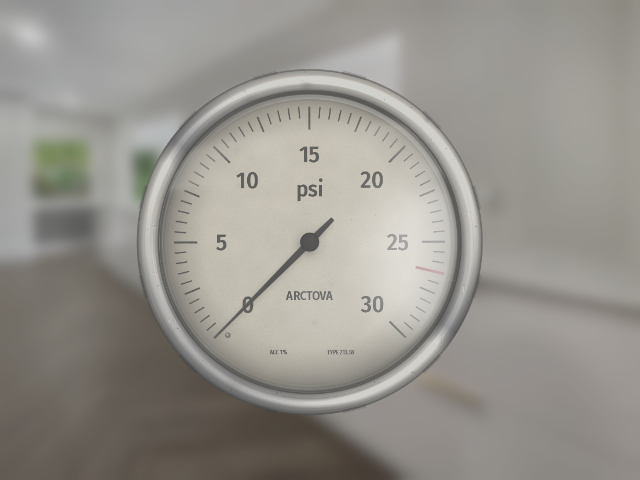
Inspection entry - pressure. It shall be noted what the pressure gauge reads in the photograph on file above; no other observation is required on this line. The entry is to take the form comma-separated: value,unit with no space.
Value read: 0,psi
